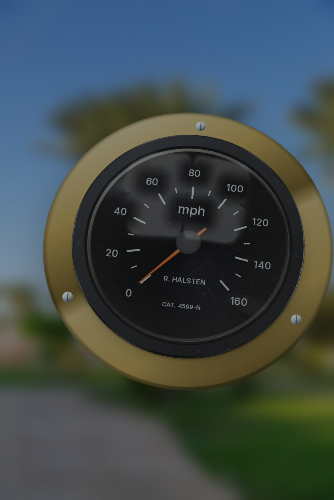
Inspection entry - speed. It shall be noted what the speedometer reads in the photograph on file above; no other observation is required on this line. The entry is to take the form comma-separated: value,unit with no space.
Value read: 0,mph
